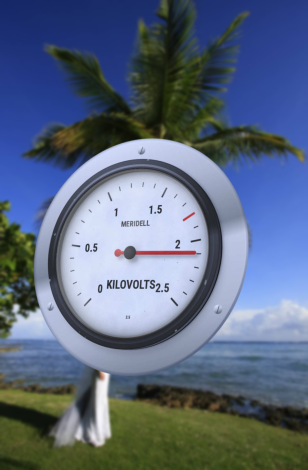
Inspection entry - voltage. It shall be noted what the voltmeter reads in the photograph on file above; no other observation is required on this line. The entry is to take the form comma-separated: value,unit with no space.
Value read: 2.1,kV
